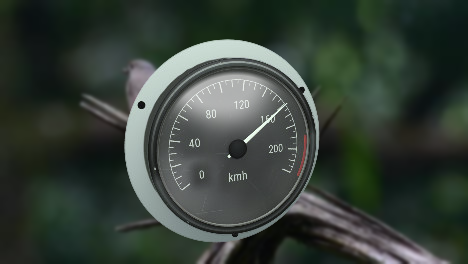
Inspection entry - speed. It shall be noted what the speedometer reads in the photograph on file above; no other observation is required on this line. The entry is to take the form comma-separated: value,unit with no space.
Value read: 160,km/h
